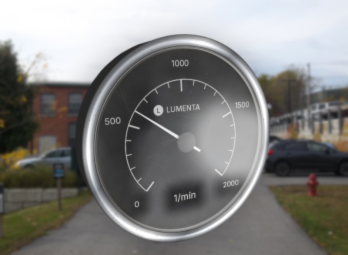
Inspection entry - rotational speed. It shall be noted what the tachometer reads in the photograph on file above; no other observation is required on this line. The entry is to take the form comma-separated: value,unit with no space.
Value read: 600,rpm
